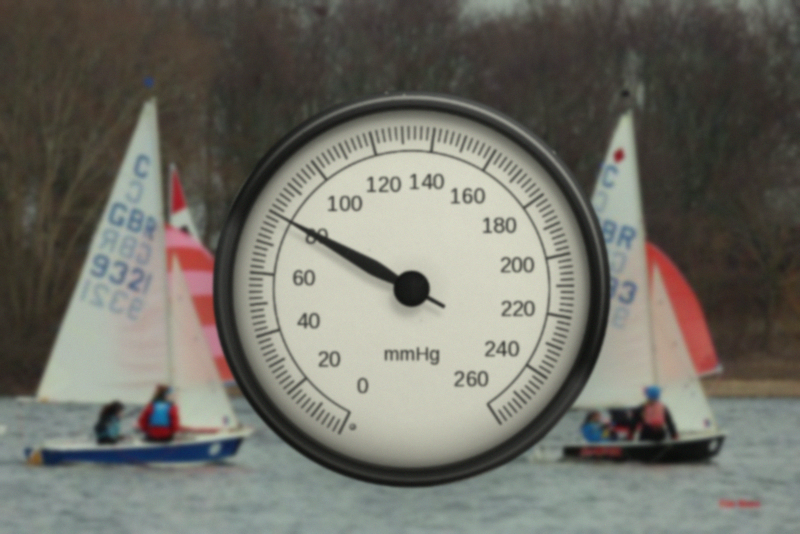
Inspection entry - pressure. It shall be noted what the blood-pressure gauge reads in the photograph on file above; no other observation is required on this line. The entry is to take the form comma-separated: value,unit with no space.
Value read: 80,mmHg
